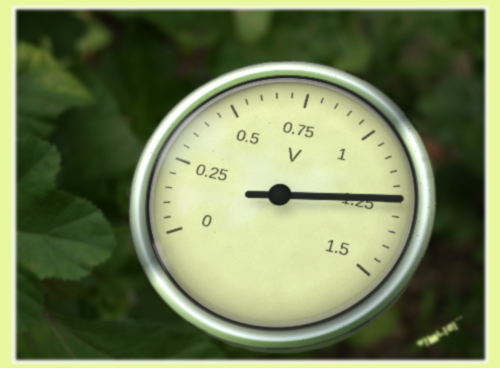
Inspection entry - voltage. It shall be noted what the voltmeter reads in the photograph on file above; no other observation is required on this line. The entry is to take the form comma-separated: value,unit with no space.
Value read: 1.25,V
